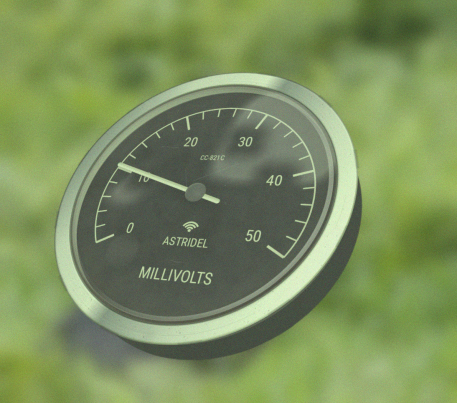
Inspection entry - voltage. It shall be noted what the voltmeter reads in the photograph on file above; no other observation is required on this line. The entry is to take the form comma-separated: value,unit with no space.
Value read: 10,mV
